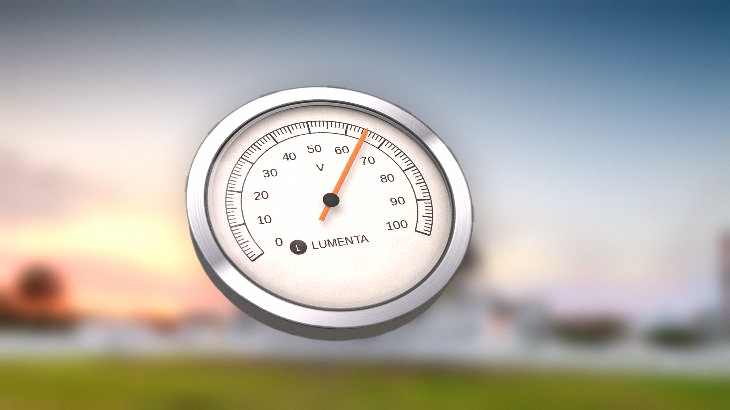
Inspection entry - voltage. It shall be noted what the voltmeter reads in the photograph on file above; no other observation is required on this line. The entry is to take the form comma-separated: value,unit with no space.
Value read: 65,V
